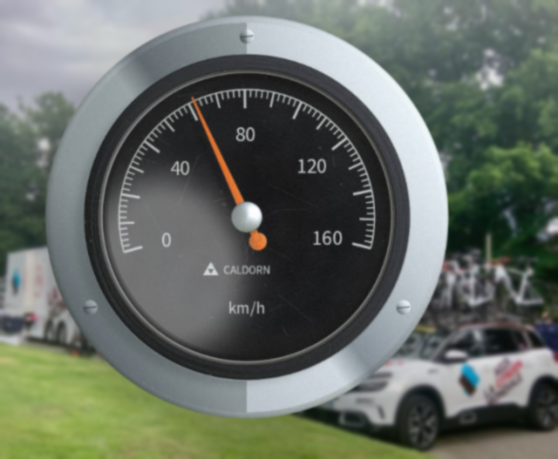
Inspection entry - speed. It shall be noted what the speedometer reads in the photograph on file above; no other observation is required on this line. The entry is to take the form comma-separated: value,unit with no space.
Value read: 62,km/h
